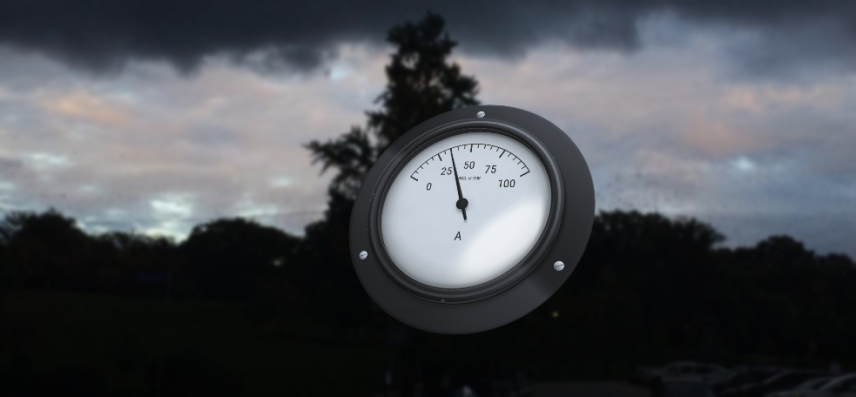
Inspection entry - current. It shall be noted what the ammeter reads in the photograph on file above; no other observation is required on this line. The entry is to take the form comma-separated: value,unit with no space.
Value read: 35,A
